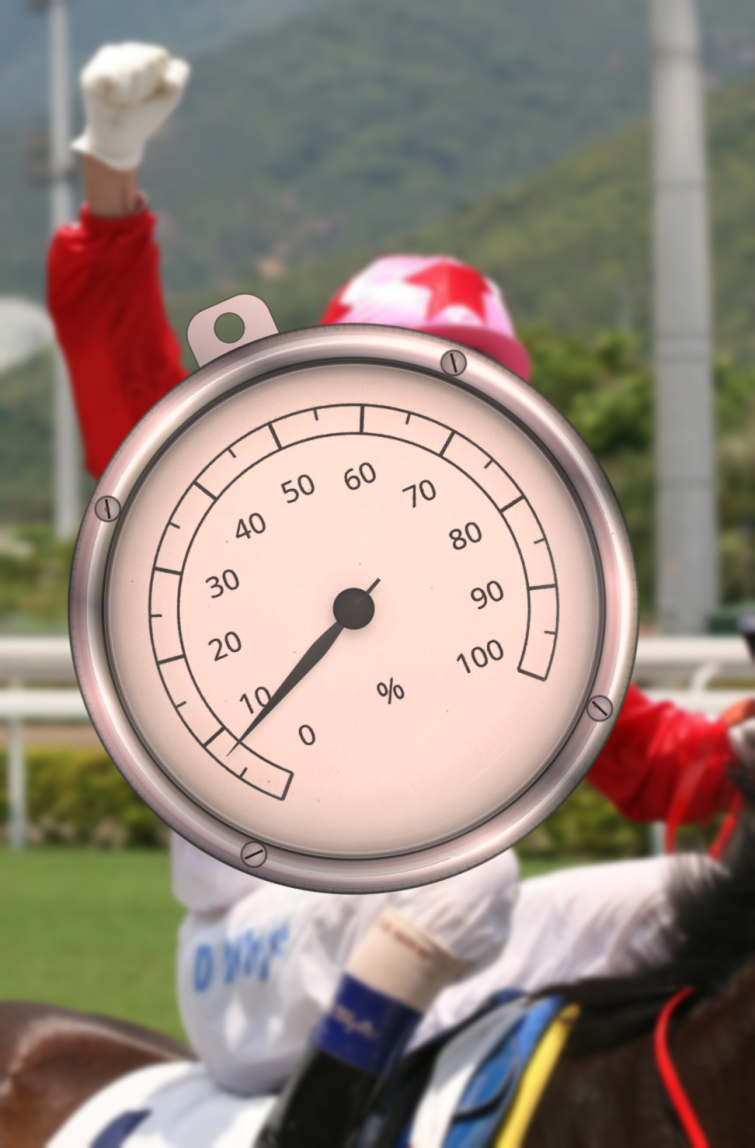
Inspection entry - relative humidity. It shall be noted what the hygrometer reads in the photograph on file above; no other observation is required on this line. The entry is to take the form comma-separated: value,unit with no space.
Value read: 7.5,%
